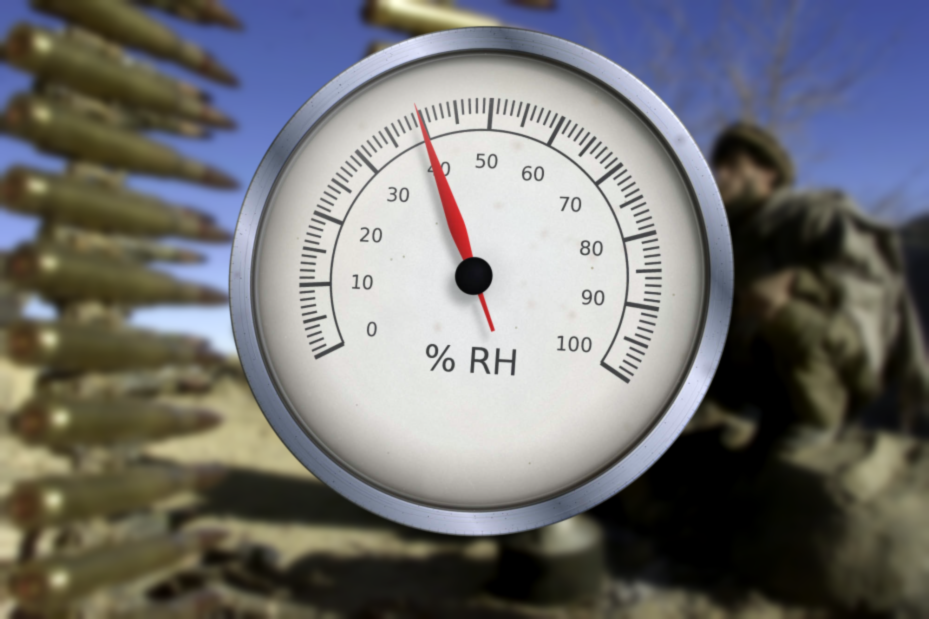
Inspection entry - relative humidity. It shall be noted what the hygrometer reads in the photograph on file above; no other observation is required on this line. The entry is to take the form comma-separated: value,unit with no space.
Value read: 40,%
